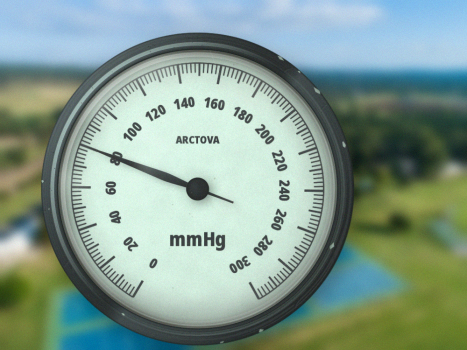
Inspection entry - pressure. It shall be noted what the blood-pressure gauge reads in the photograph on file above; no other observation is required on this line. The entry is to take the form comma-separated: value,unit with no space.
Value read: 80,mmHg
